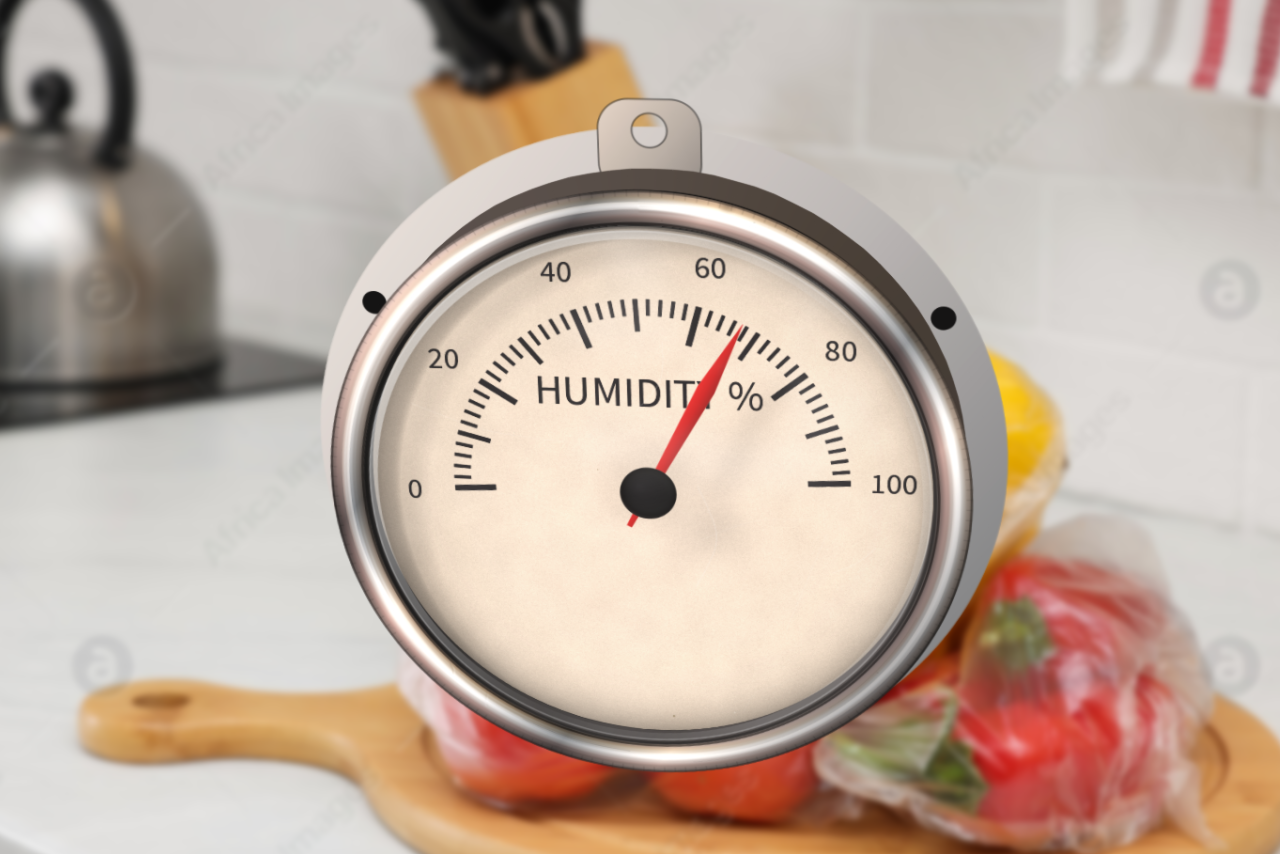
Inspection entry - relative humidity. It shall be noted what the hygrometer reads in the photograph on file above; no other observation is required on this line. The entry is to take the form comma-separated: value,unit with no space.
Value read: 67,%
